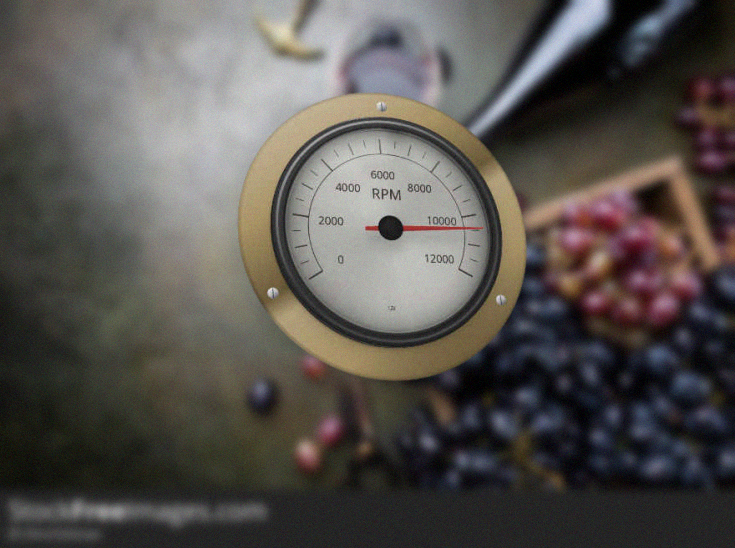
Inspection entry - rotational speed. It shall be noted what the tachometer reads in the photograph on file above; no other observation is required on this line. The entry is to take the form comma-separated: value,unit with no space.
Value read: 10500,rpm
